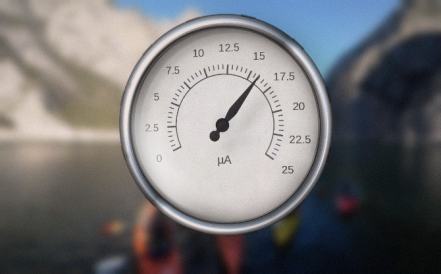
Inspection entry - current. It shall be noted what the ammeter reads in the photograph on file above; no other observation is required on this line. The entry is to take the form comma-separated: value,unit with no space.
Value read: 16,µA
